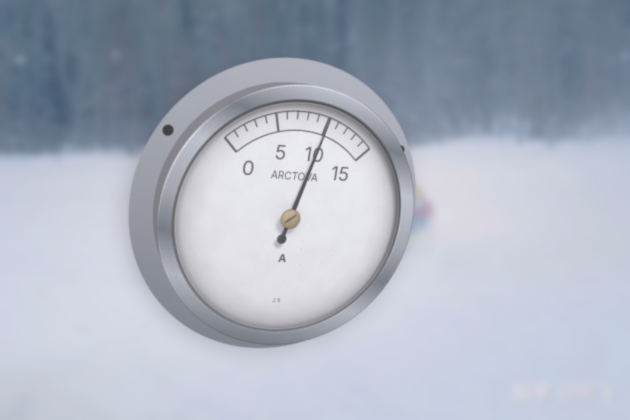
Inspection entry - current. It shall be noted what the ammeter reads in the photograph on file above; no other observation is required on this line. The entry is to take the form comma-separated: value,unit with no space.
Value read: 10,A
